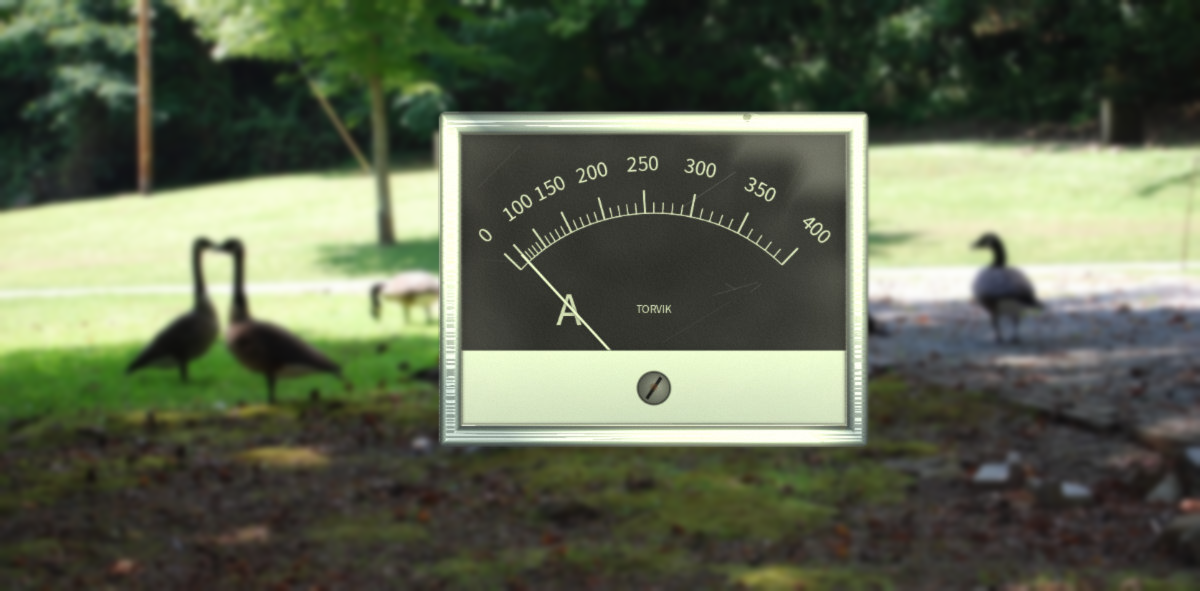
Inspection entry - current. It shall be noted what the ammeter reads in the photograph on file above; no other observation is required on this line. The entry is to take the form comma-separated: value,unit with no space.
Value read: 50,A
